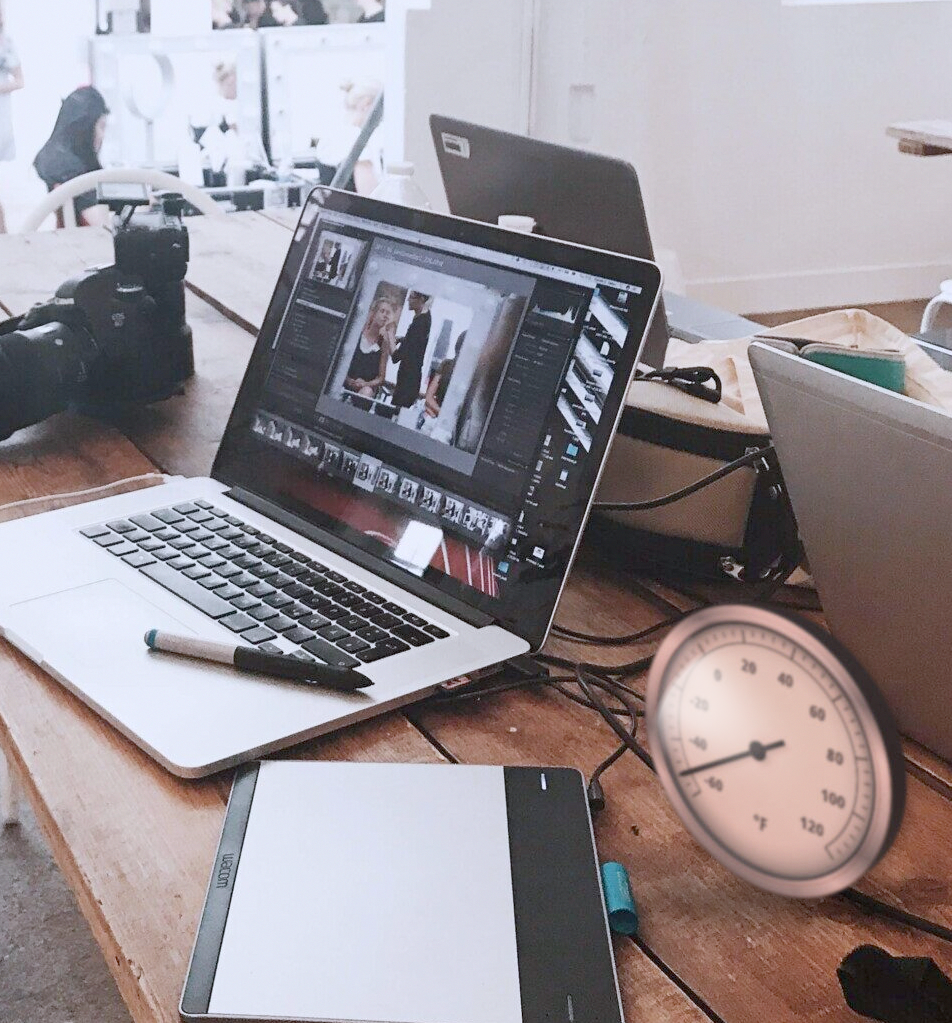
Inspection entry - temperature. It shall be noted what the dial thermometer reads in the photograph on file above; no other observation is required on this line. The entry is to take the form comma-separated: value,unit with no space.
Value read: -52,°F
